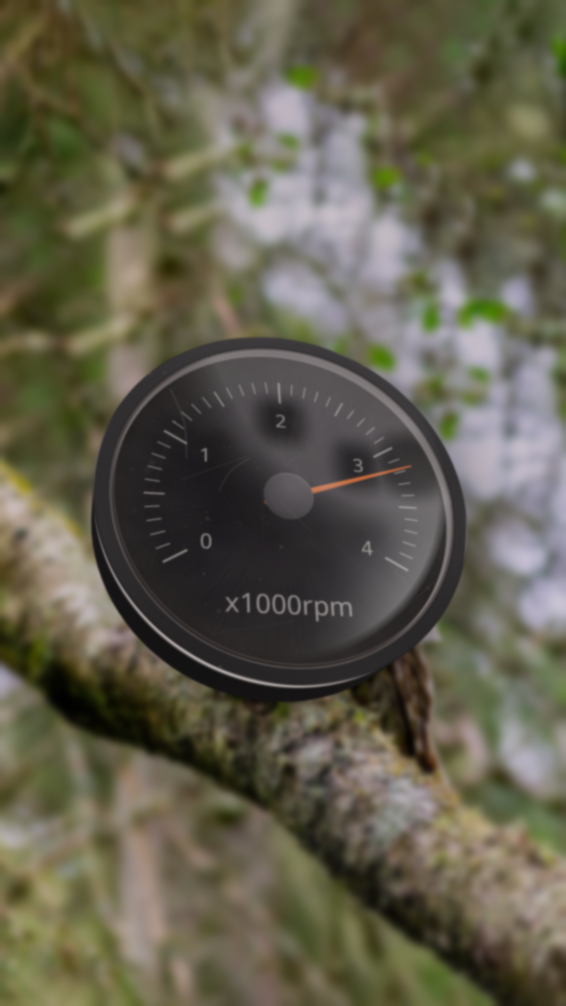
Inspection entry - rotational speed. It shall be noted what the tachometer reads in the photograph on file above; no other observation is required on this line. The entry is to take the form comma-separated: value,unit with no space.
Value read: 3200,rpm
